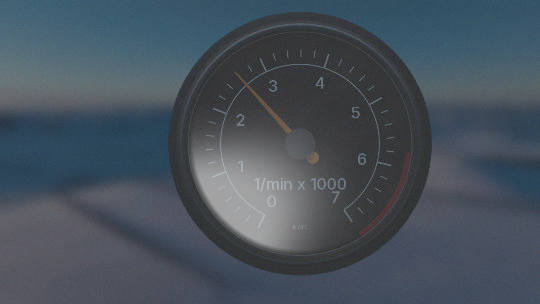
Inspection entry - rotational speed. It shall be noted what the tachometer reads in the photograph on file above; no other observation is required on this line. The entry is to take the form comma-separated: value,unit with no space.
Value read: 2600,rpm
